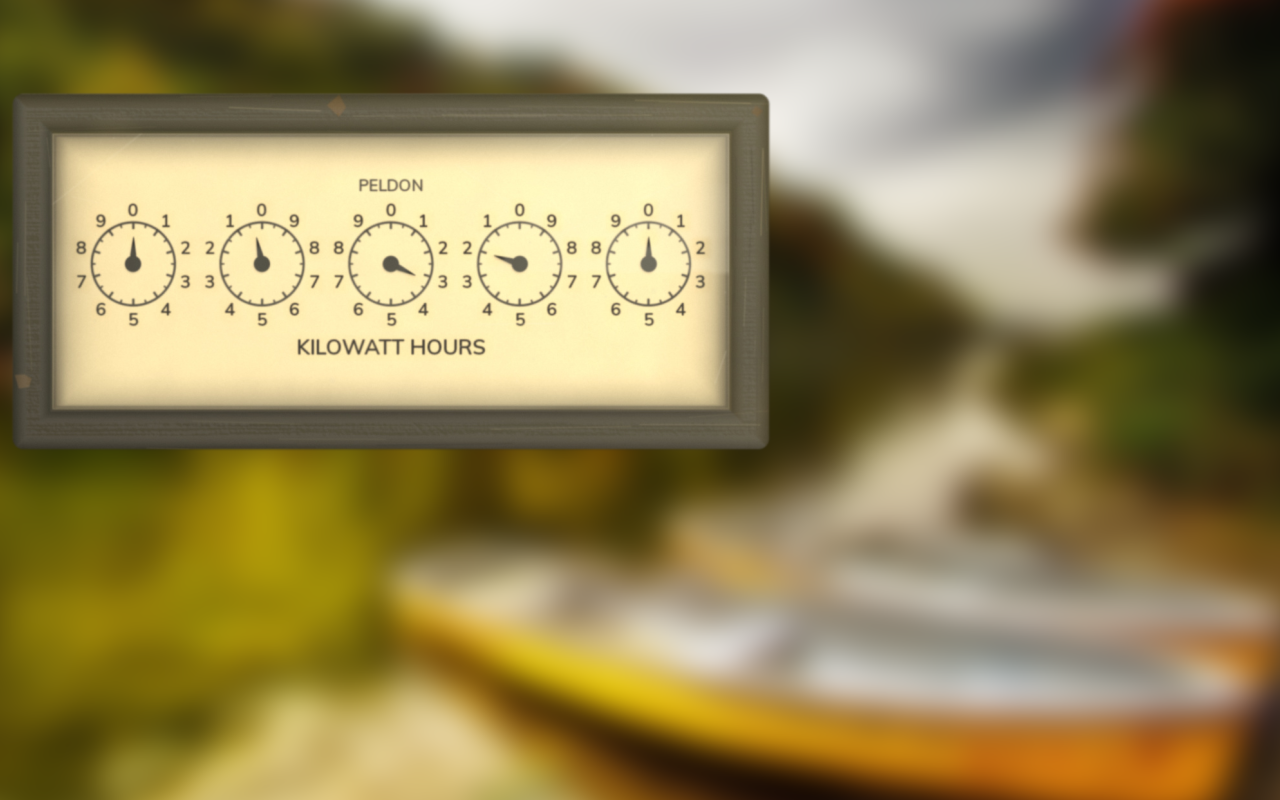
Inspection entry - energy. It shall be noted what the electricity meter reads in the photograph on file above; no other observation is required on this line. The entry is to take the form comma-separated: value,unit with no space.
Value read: 320,kWh
